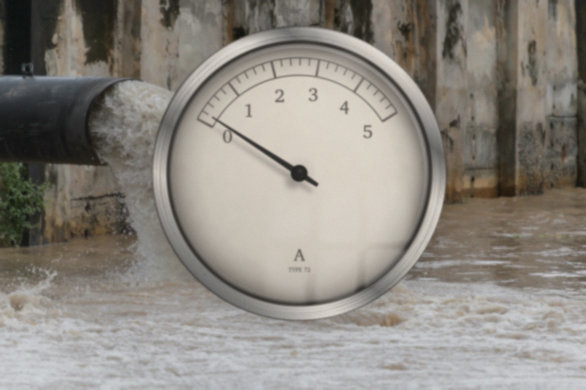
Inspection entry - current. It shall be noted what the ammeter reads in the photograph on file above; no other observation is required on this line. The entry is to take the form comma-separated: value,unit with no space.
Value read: 0.2,A
